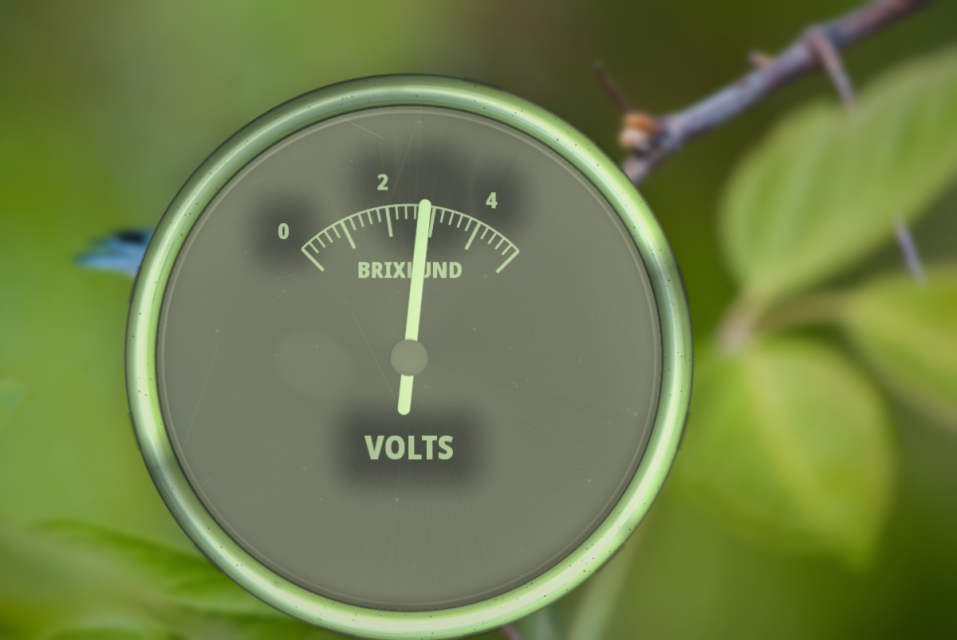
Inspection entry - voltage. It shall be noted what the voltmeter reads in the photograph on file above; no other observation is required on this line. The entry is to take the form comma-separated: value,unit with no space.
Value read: 2.8,V
